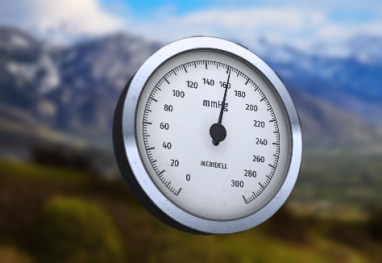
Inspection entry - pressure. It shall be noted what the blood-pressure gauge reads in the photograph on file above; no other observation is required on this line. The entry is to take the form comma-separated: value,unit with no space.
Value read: 160,mmHg
